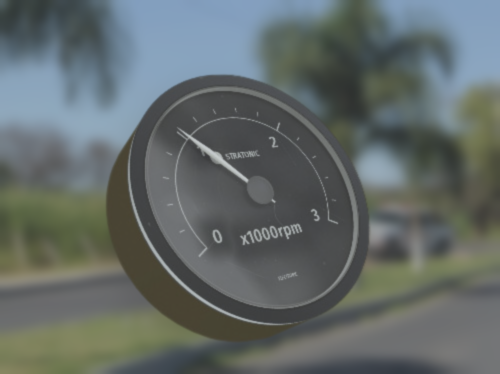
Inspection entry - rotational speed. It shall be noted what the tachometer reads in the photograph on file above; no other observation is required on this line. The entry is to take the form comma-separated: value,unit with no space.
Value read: 1000,rpm
